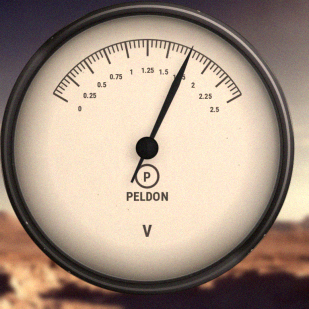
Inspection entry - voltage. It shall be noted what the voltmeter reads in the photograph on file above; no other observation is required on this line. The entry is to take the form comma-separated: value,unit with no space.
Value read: 1.75,V
